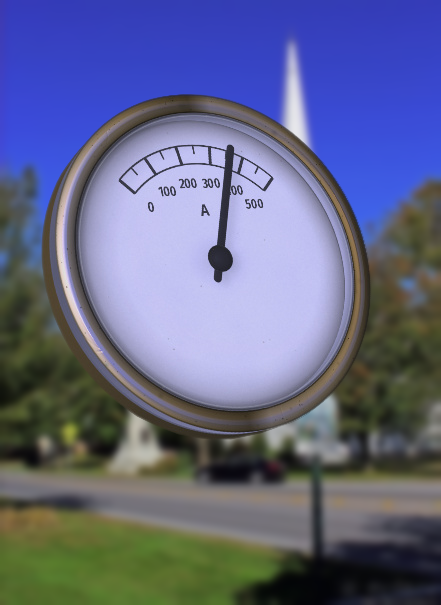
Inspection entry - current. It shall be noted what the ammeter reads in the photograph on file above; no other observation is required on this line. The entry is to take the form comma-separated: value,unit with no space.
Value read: 350,A
